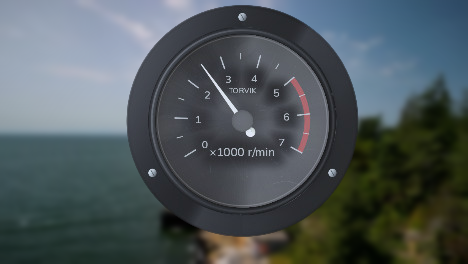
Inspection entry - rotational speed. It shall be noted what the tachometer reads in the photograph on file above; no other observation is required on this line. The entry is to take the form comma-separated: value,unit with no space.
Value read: 2500,rpm
